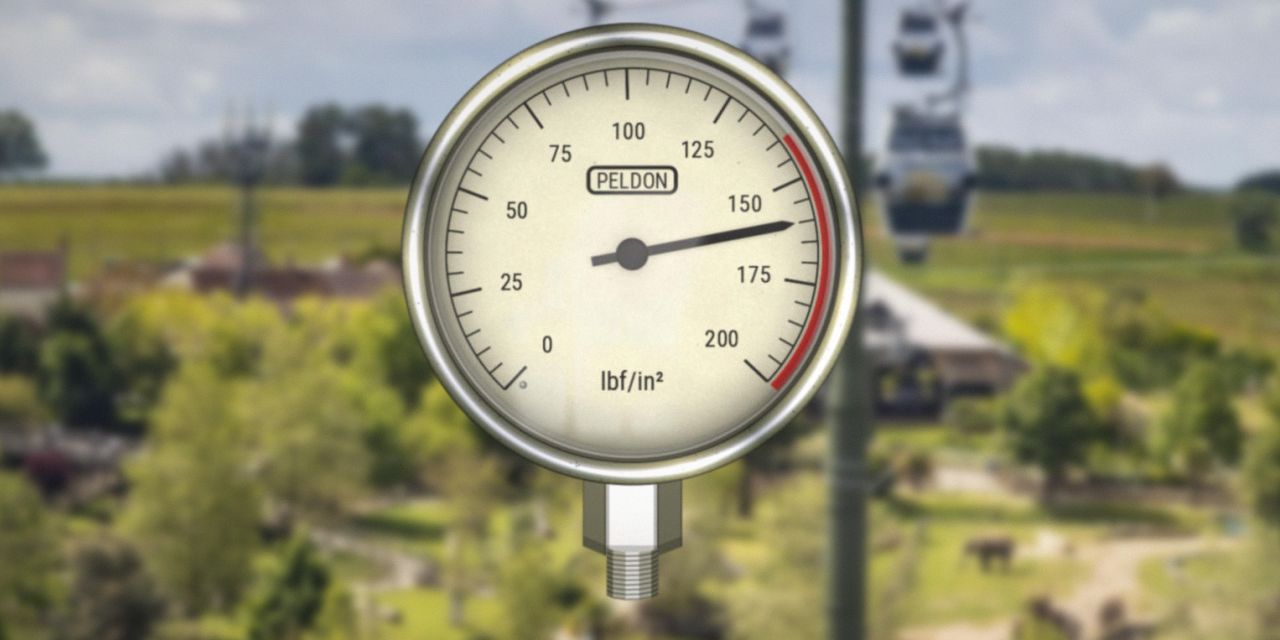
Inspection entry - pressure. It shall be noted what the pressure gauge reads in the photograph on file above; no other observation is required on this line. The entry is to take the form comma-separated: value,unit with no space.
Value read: 160,psi
